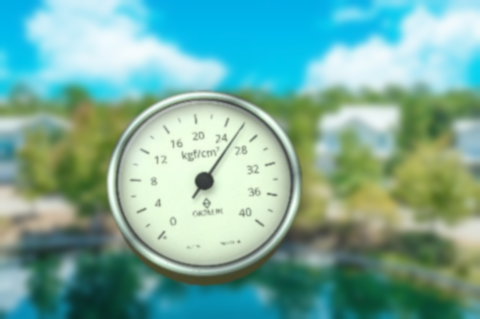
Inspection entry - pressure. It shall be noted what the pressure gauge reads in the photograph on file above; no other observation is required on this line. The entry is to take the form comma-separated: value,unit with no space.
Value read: 26,kg/cm²
